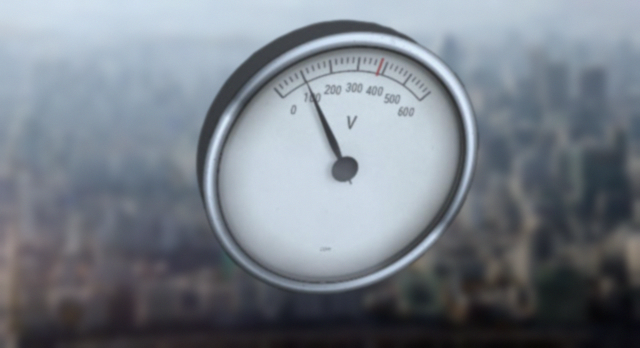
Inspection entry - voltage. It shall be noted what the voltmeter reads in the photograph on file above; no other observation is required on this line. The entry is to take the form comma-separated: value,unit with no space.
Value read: 100,V
